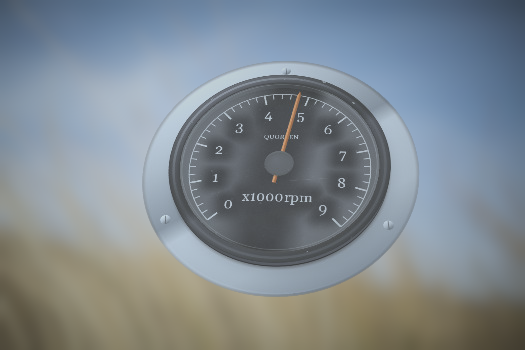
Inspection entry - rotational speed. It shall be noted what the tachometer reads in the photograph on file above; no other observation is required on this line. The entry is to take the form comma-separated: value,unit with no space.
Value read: 4800,rpm
